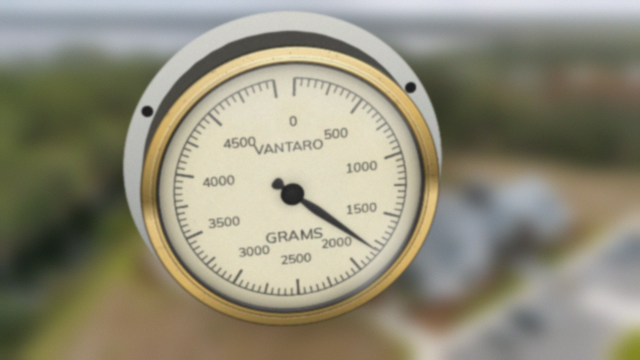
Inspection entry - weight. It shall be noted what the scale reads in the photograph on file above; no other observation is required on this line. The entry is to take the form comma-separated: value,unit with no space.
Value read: 1800,g
